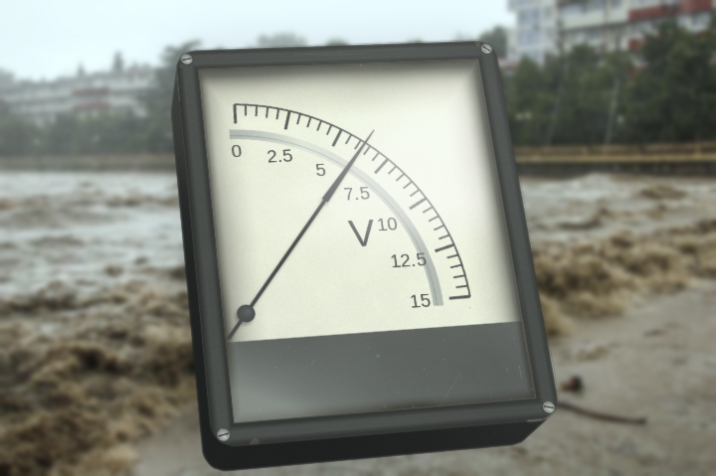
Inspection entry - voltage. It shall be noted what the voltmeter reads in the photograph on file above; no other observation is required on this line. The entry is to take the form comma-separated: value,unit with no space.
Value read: 6.25,V
